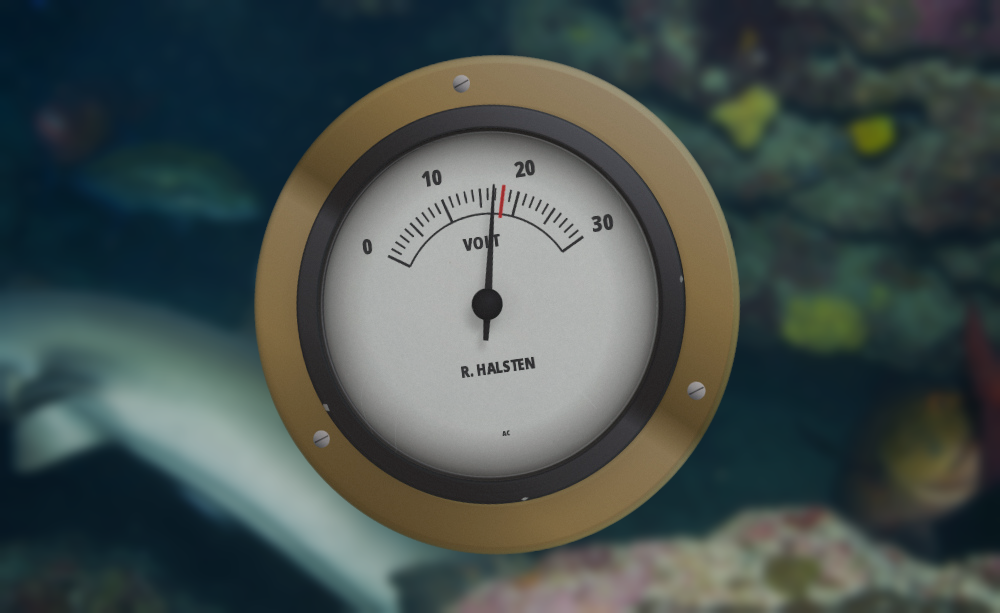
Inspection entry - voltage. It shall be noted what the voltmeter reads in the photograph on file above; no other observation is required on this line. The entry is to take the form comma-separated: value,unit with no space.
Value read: 17,V
